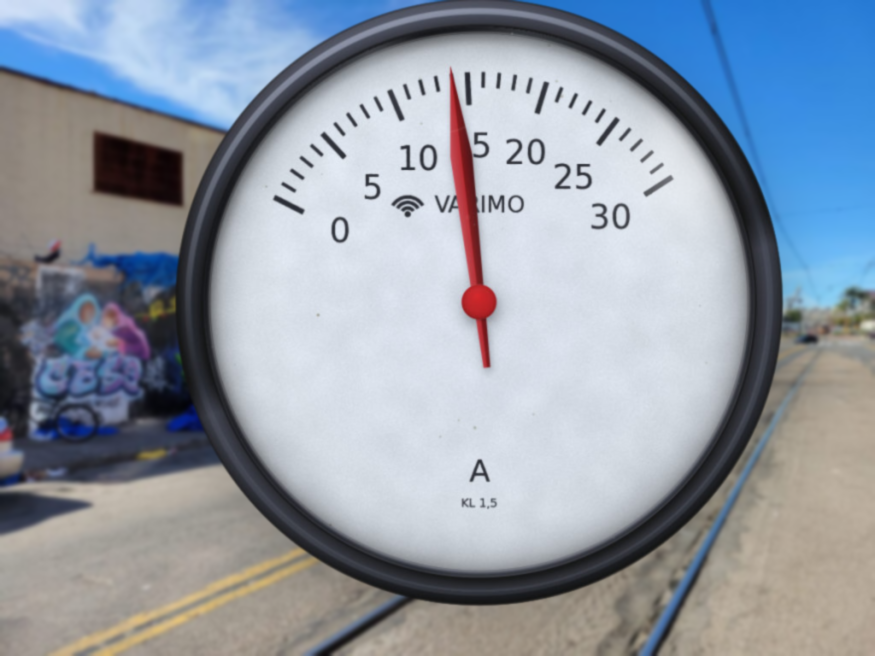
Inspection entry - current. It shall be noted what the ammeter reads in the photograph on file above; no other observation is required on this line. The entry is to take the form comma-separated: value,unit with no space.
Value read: 14,A
